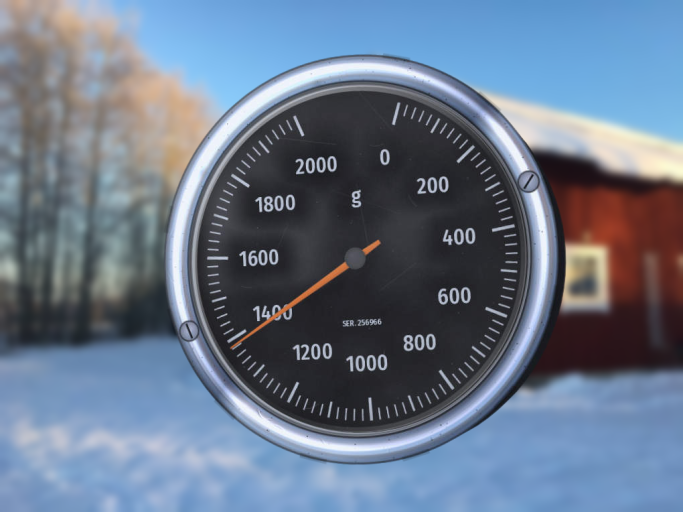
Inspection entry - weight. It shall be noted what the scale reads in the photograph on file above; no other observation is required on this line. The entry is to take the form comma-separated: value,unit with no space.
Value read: 1380,g
